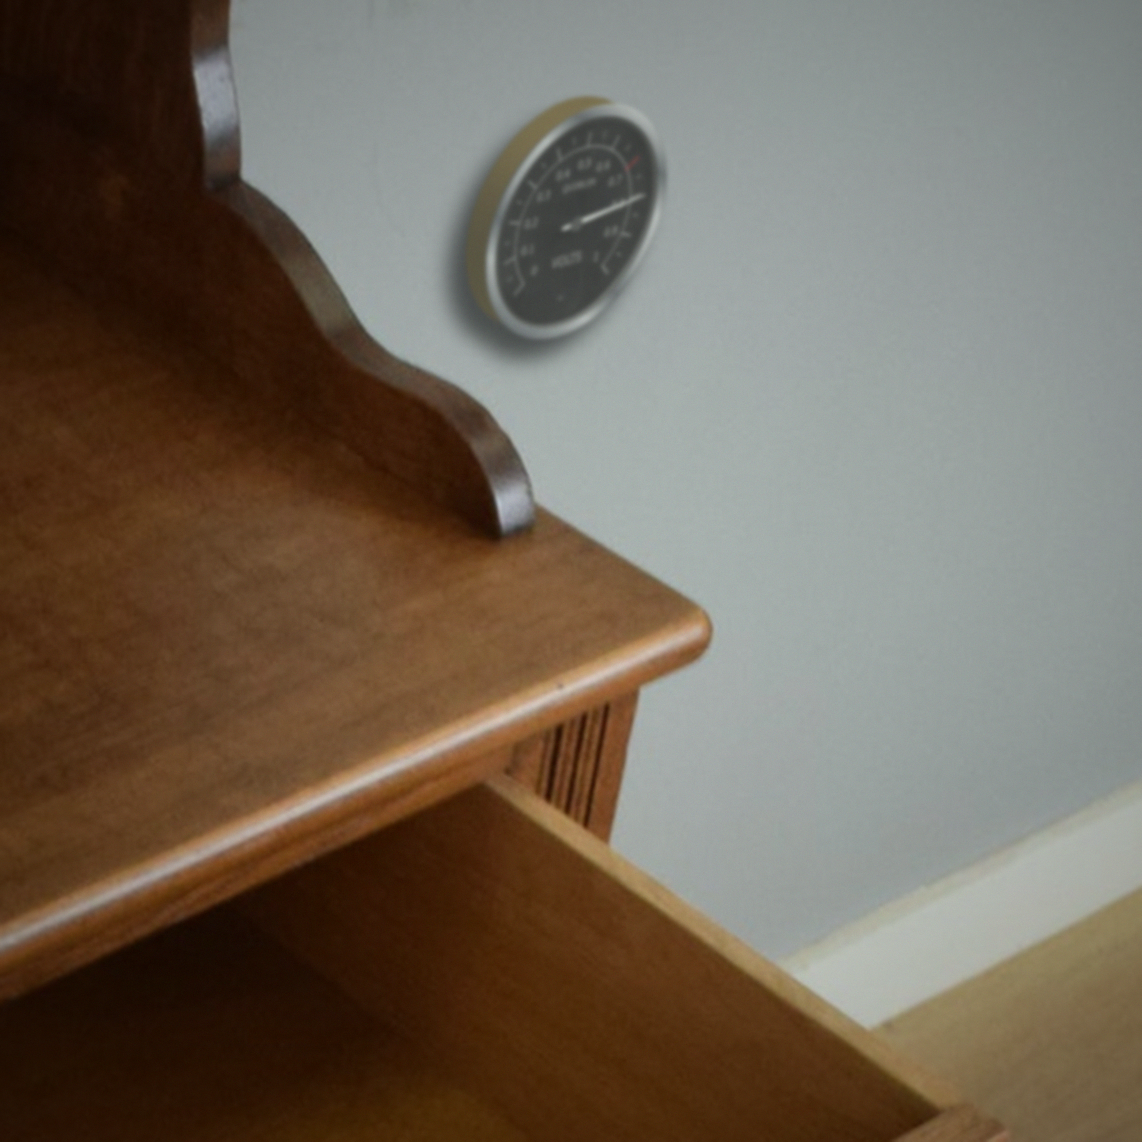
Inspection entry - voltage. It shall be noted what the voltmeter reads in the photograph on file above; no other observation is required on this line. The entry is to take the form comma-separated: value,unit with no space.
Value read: 0.8,V
